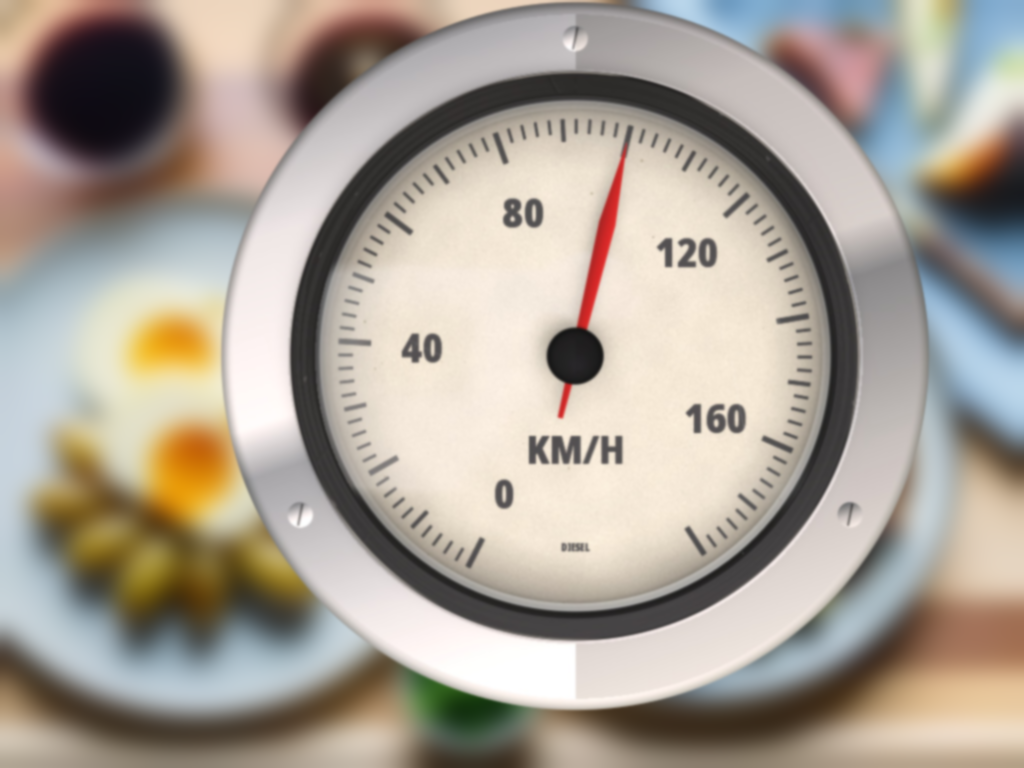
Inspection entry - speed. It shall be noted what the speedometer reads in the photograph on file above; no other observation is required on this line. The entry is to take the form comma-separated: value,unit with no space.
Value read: 100,km/h
